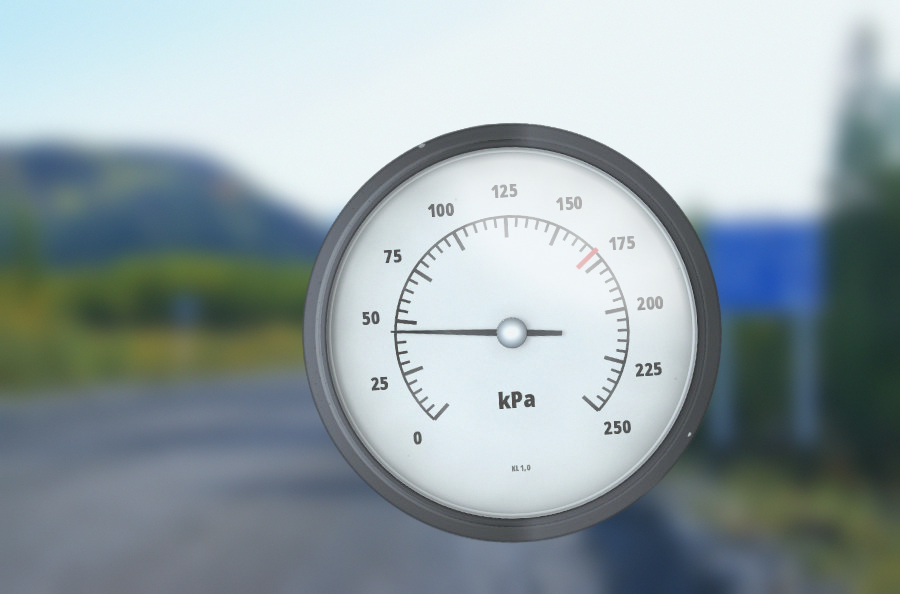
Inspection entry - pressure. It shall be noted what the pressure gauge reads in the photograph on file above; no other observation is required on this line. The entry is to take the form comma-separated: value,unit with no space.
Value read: 45,kPa
